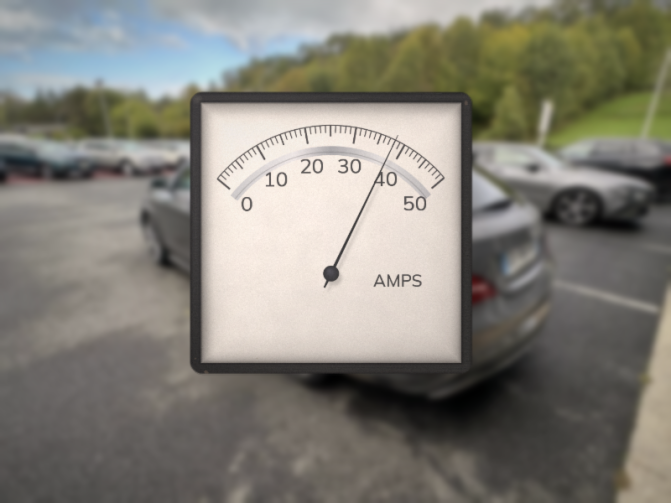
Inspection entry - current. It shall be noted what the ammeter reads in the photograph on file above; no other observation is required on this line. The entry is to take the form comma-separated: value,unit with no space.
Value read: 38,A
